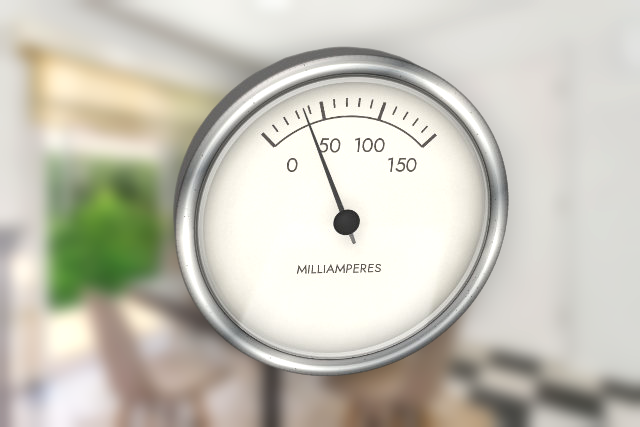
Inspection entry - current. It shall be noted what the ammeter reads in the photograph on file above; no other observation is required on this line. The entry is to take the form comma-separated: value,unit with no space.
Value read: 35,mA
